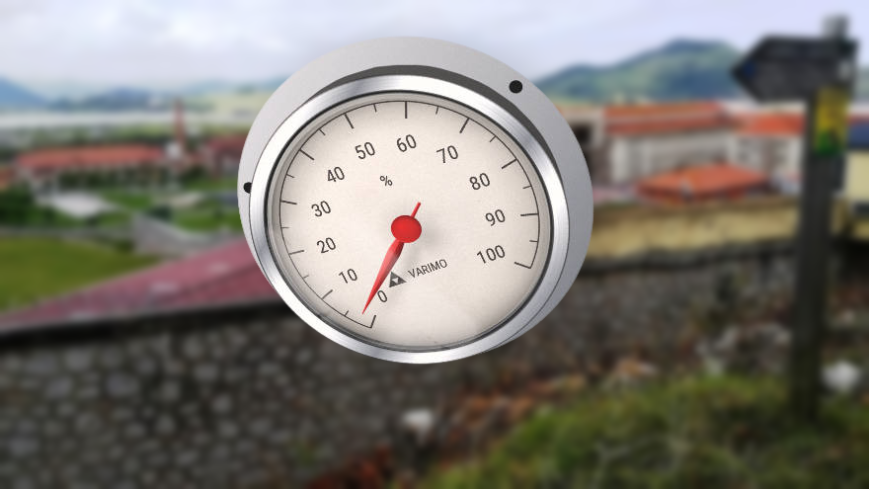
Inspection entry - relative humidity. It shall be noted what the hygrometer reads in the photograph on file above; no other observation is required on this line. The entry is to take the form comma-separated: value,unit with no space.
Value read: 2.5,%
